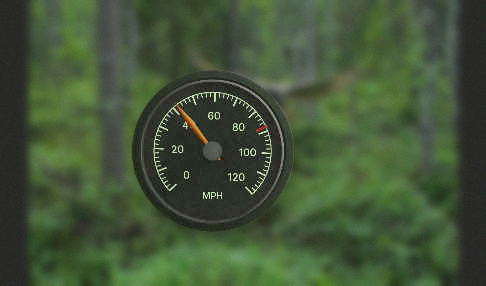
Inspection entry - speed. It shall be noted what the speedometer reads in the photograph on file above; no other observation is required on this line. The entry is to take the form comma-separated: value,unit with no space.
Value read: 42,mph
